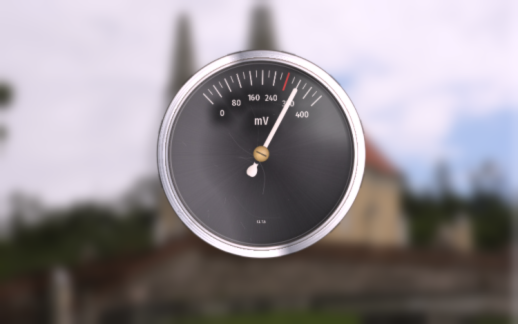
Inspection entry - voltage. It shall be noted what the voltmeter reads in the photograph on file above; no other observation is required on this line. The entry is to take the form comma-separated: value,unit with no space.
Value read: 320,mV
